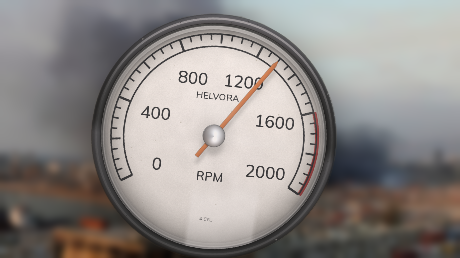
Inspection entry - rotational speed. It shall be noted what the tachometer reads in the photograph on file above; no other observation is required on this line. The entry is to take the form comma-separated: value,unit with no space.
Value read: 1300,rpm
